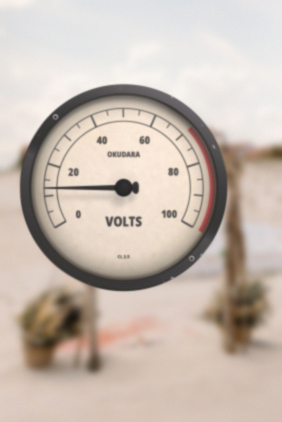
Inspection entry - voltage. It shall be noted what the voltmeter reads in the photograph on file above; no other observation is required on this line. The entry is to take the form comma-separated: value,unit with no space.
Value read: 12.5,V
